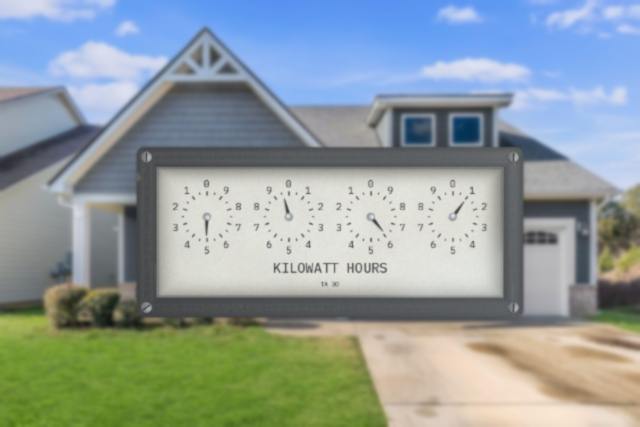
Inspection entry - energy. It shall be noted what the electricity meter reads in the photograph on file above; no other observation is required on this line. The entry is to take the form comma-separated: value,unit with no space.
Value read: 4961,kWh
